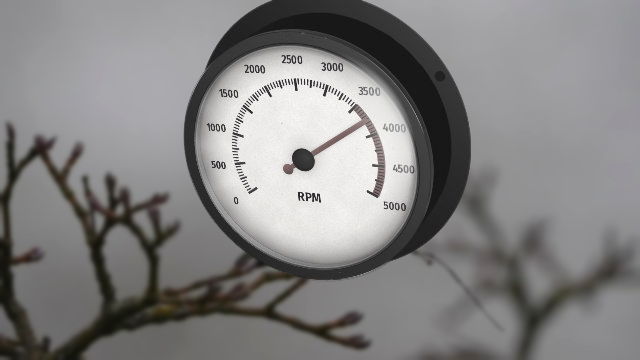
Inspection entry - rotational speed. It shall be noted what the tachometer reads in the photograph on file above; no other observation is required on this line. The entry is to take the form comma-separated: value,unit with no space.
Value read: 3750,rpm
